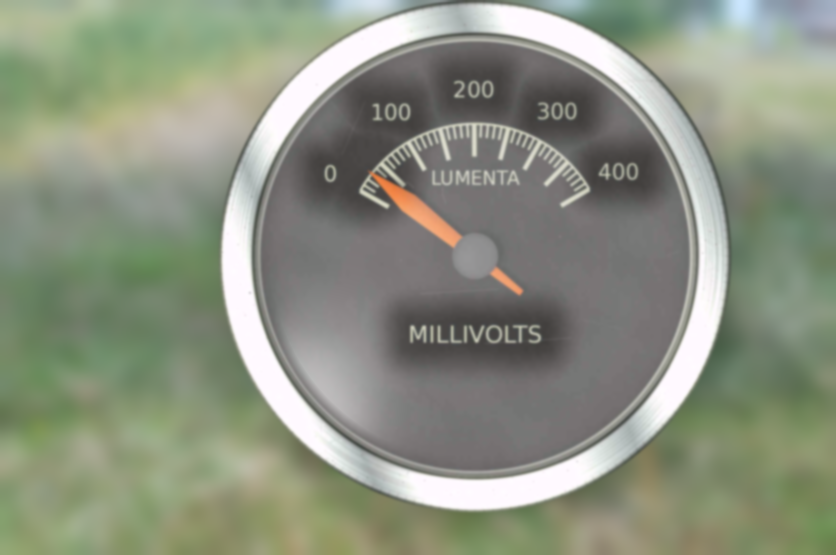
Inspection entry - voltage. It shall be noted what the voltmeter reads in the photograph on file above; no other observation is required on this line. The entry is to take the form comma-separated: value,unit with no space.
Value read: 30,mV
